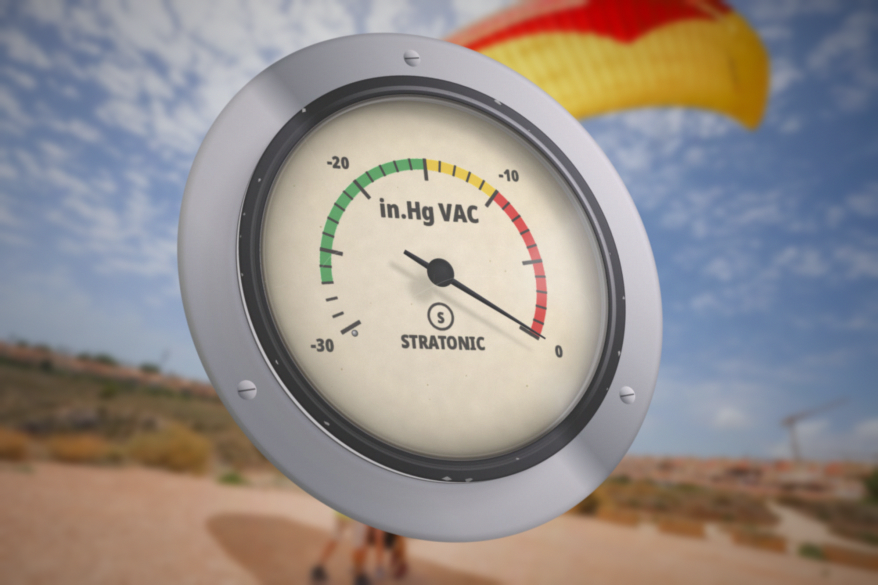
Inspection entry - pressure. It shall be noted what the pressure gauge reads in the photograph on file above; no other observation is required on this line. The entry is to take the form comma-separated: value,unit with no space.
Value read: 0,inHg
